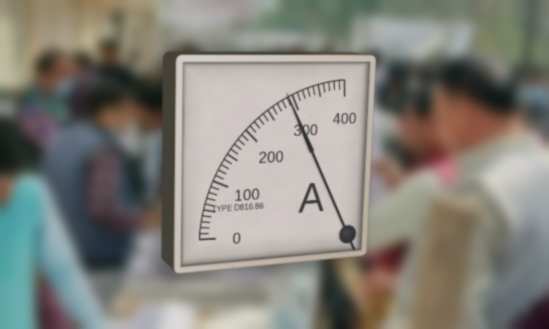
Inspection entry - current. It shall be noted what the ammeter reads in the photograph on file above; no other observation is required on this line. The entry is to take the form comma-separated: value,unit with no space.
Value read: 290,A
